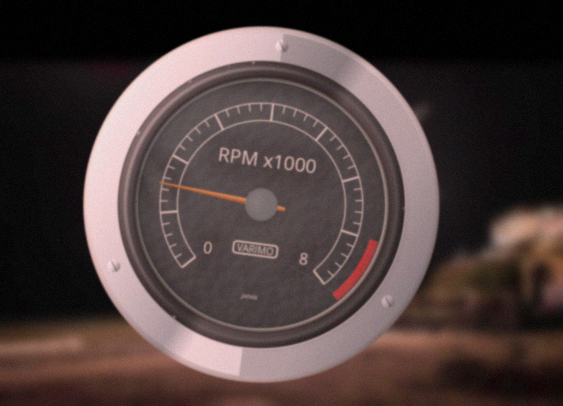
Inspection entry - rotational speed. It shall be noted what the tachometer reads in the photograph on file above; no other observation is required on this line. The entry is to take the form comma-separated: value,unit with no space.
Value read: 1500,rpm
